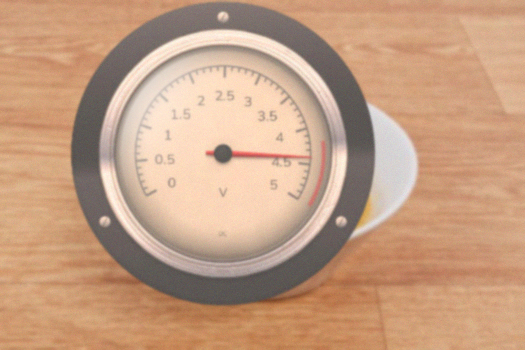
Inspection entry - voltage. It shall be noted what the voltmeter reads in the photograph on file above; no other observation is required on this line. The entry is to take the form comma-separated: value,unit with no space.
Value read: 4.4,V
